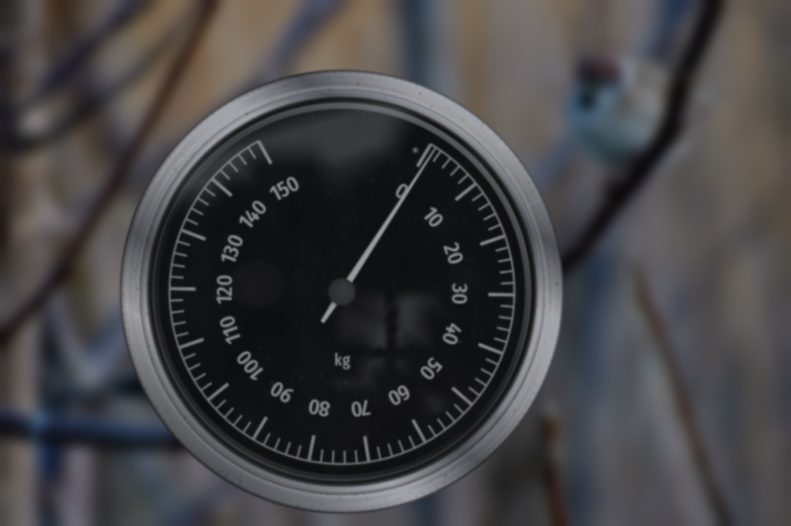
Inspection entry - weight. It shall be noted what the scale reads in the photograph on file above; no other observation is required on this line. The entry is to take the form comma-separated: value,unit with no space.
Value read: 1,kg
